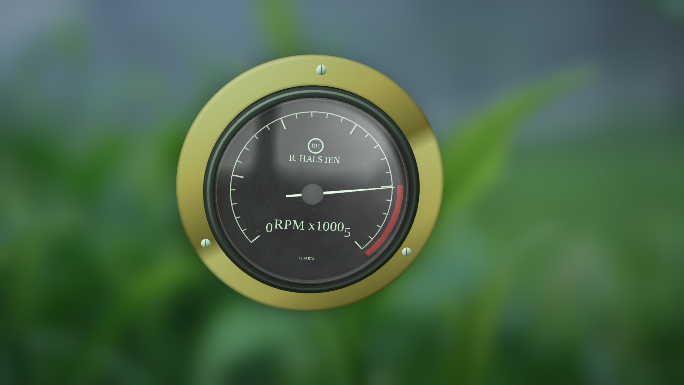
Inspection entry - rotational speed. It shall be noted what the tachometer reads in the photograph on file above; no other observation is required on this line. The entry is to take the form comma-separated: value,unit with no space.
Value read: 4000,rpm
